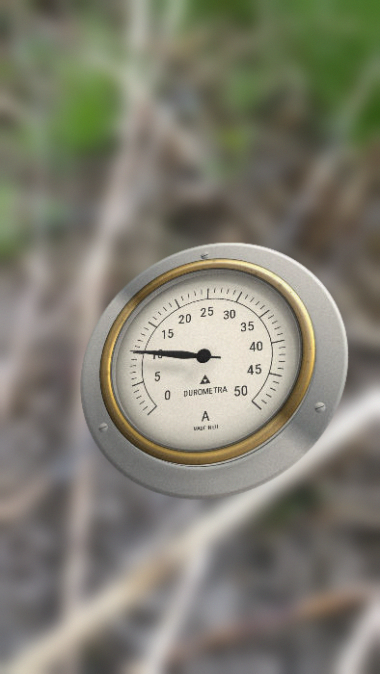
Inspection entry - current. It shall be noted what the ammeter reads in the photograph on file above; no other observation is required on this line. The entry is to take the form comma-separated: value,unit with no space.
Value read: 10,A
